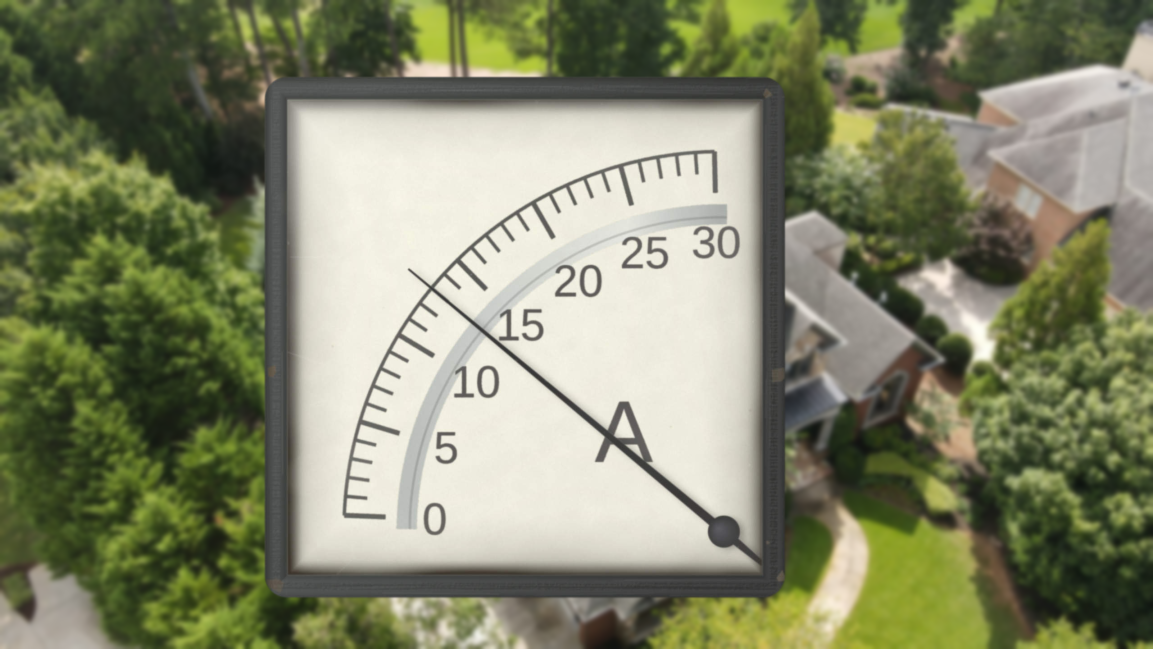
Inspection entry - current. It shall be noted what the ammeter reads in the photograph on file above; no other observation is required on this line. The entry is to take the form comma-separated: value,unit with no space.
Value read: 13,A
